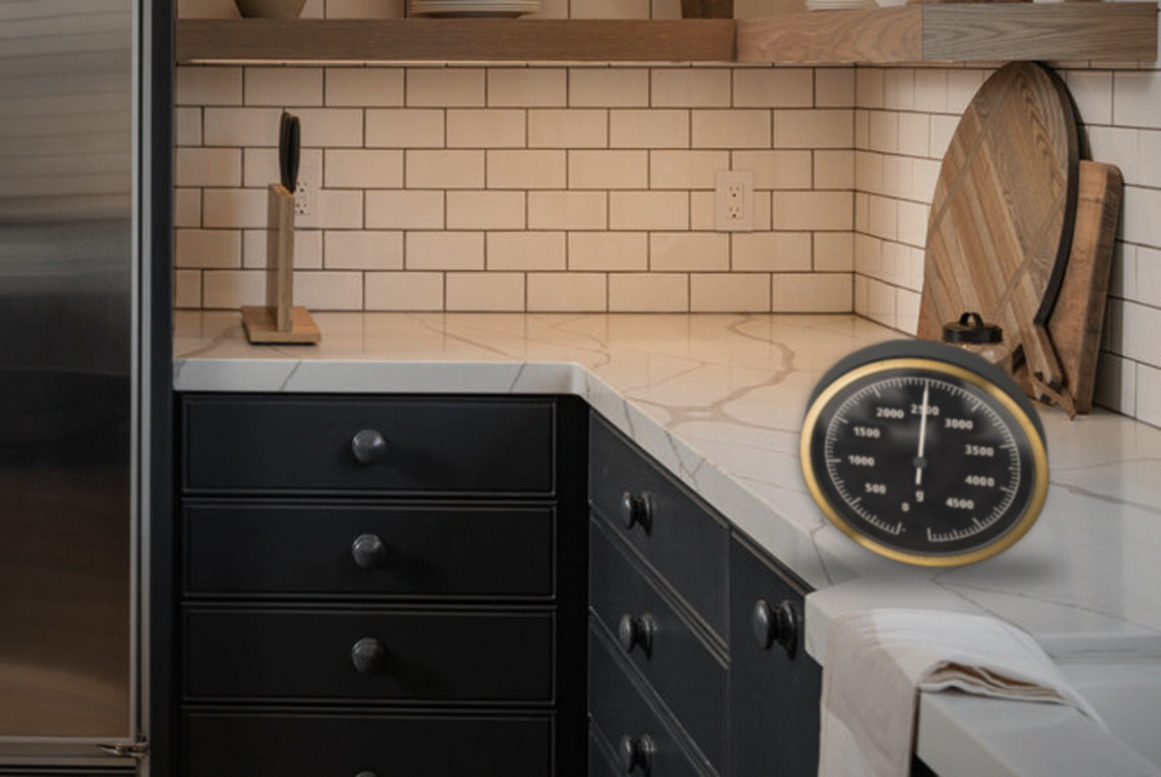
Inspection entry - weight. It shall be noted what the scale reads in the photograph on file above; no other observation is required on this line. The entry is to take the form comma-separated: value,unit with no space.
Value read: 2500,g
